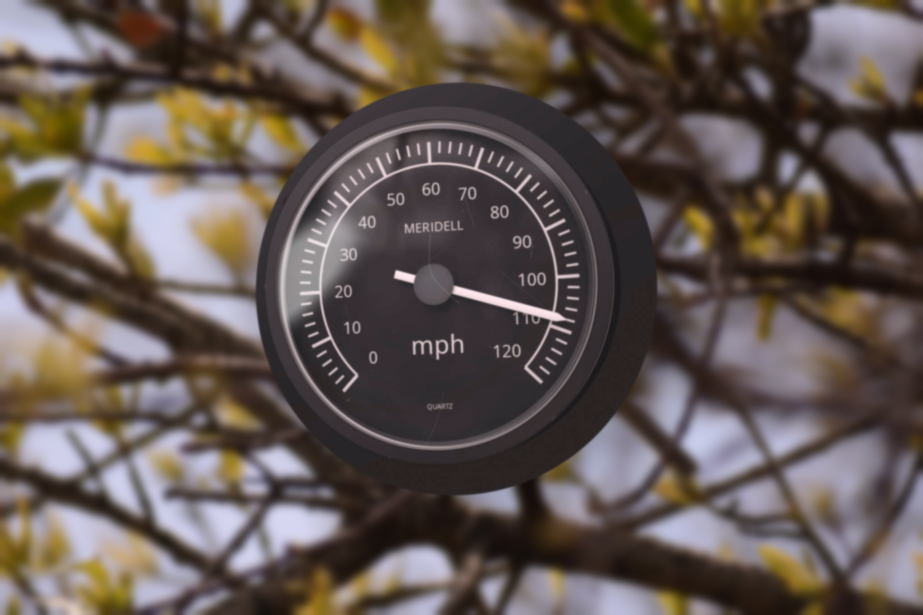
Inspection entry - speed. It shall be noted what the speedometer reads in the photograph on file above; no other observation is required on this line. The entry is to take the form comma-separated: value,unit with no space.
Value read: 108,mph
